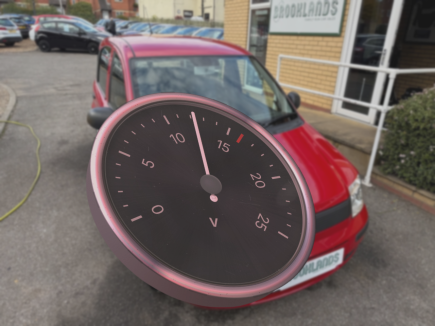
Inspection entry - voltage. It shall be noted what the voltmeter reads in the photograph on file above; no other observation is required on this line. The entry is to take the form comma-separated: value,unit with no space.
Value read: 12,V
